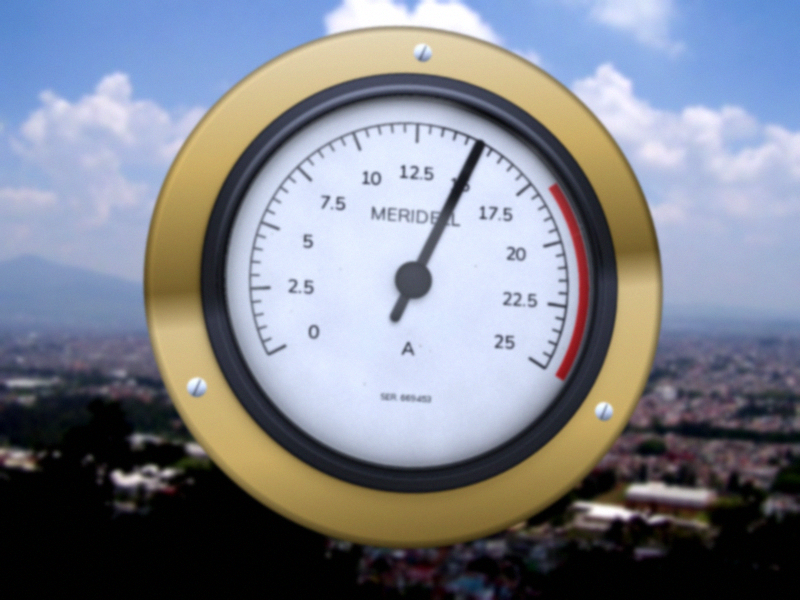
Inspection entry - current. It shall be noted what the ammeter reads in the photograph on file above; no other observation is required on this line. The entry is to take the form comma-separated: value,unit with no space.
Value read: 15,A
